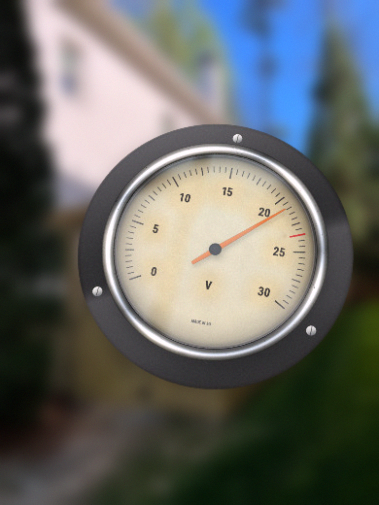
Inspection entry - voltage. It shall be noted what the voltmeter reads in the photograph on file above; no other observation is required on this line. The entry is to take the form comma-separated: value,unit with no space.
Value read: 21,V
